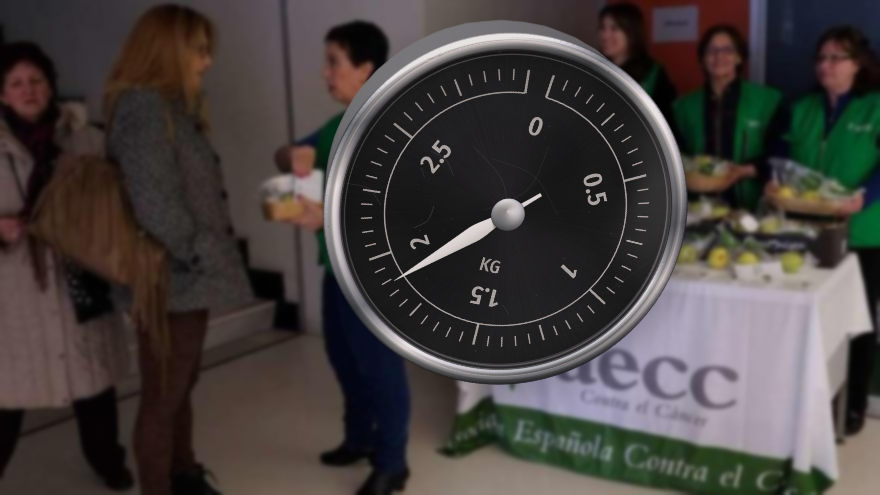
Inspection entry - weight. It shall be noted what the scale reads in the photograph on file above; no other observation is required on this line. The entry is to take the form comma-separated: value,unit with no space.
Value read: 1.9,kg
